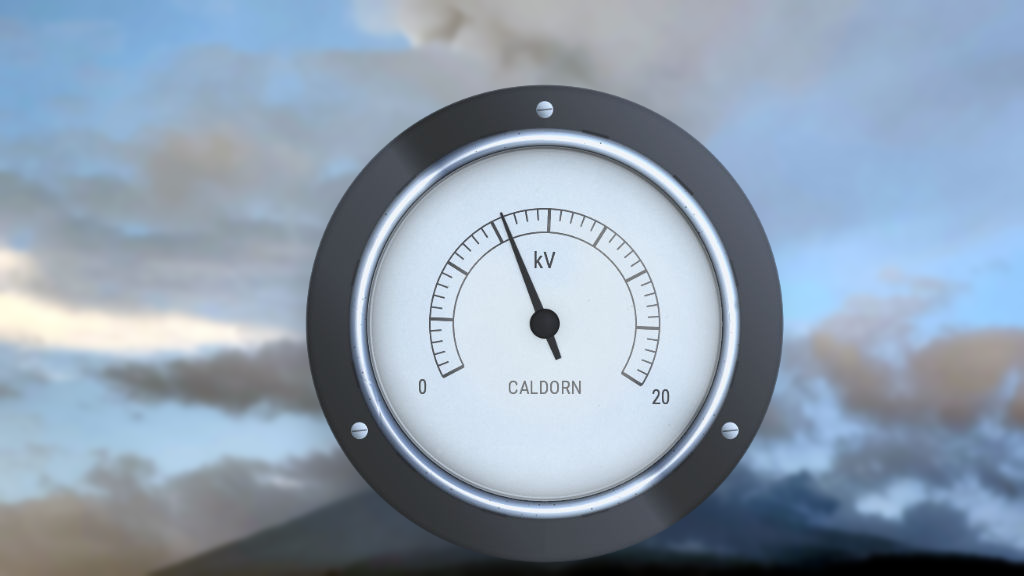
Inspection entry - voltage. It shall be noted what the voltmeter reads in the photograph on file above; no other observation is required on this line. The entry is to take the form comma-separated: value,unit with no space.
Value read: 8,kV
